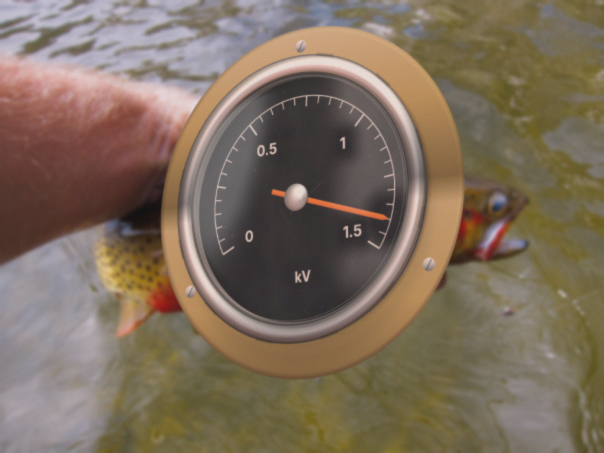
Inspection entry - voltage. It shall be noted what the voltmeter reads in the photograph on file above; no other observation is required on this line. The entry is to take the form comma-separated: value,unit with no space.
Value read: 1.4,kV
